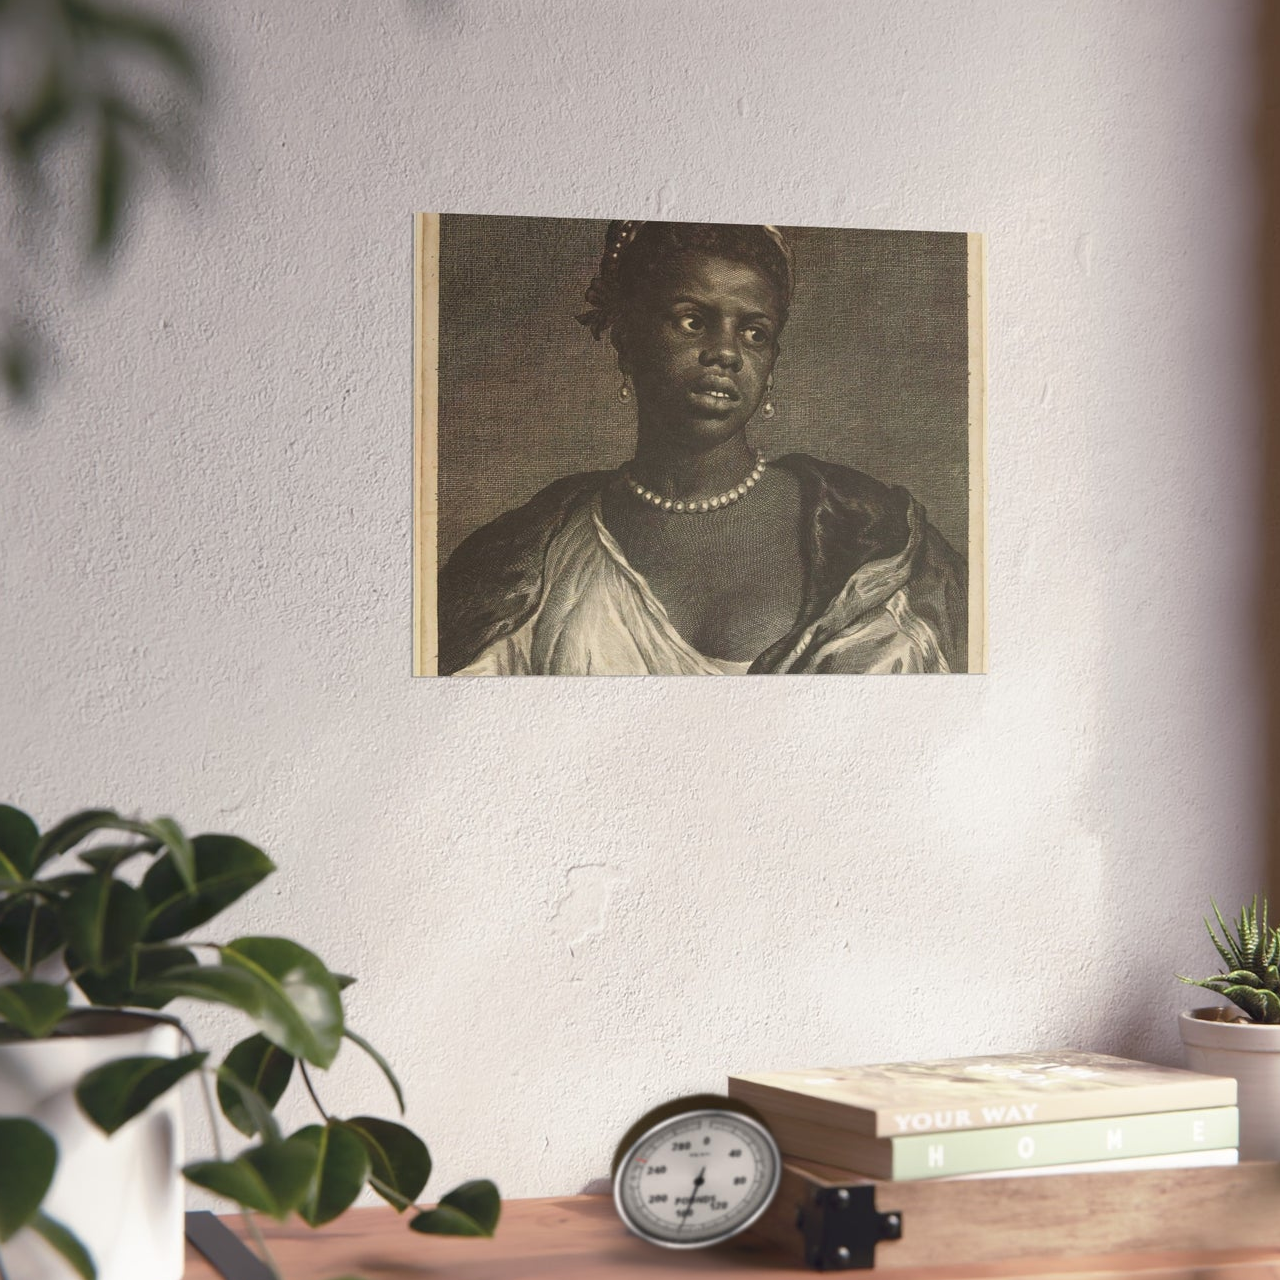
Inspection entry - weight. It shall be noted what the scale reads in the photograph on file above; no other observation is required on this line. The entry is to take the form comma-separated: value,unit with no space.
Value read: 160,lb
